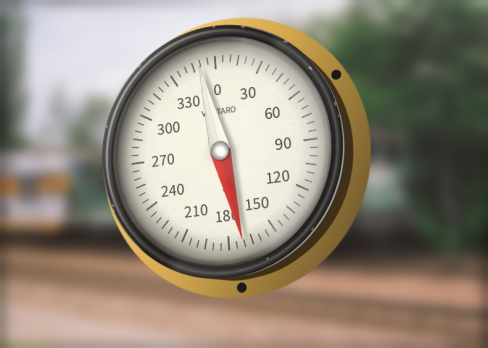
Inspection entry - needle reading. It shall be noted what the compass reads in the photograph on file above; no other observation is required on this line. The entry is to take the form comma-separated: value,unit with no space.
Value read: 170,°
